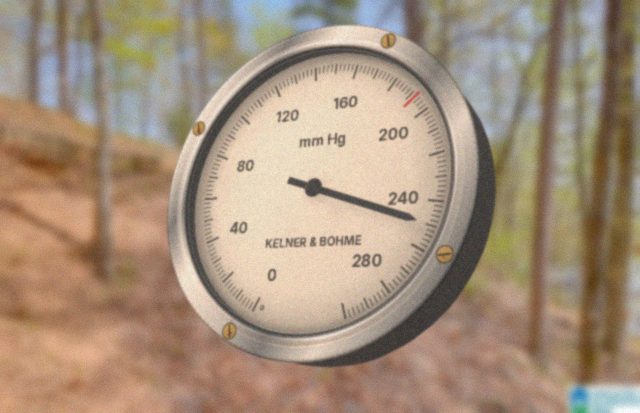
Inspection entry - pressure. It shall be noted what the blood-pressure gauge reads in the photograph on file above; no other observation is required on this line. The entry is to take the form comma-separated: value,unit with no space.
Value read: 250,mmHg
